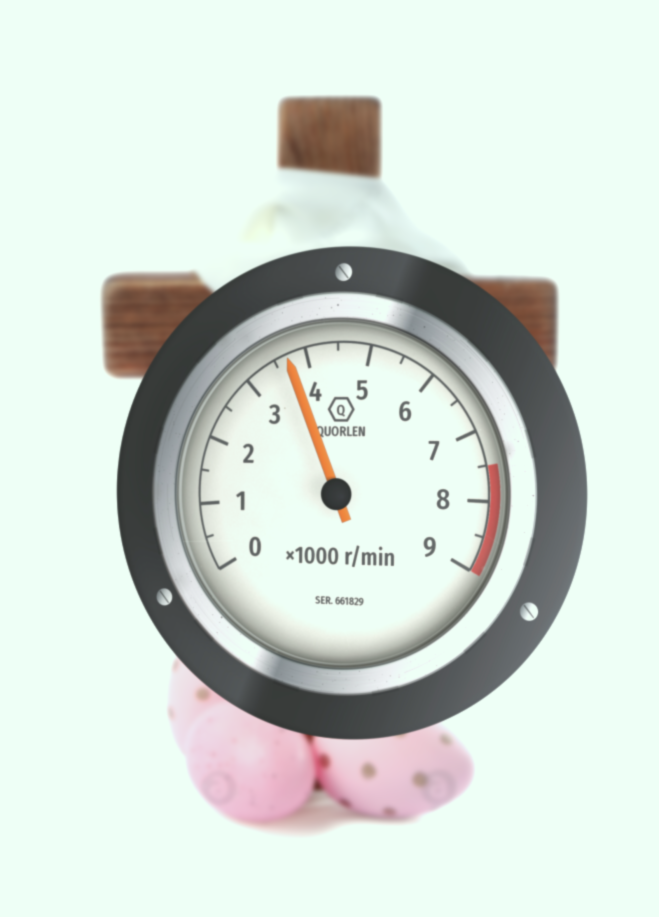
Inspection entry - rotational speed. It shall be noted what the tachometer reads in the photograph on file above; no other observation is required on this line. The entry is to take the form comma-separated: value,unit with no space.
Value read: 3750,rpm
